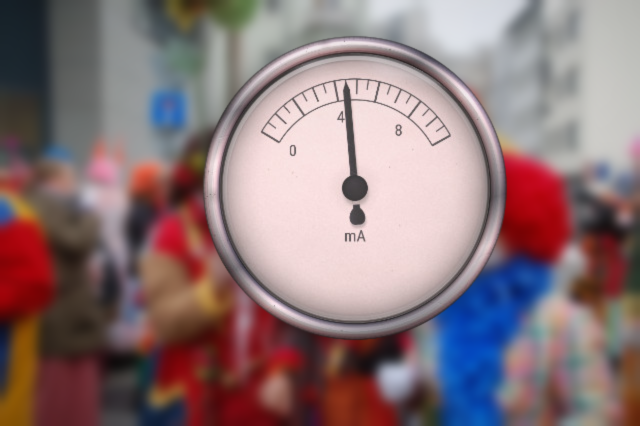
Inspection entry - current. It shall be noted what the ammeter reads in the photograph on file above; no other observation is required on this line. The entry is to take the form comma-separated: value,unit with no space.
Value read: 4.5,mA
